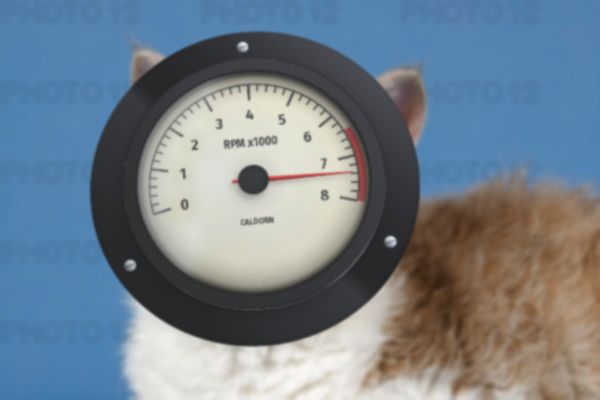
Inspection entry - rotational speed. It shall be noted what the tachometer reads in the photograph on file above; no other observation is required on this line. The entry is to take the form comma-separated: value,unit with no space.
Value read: 7400,rpm
